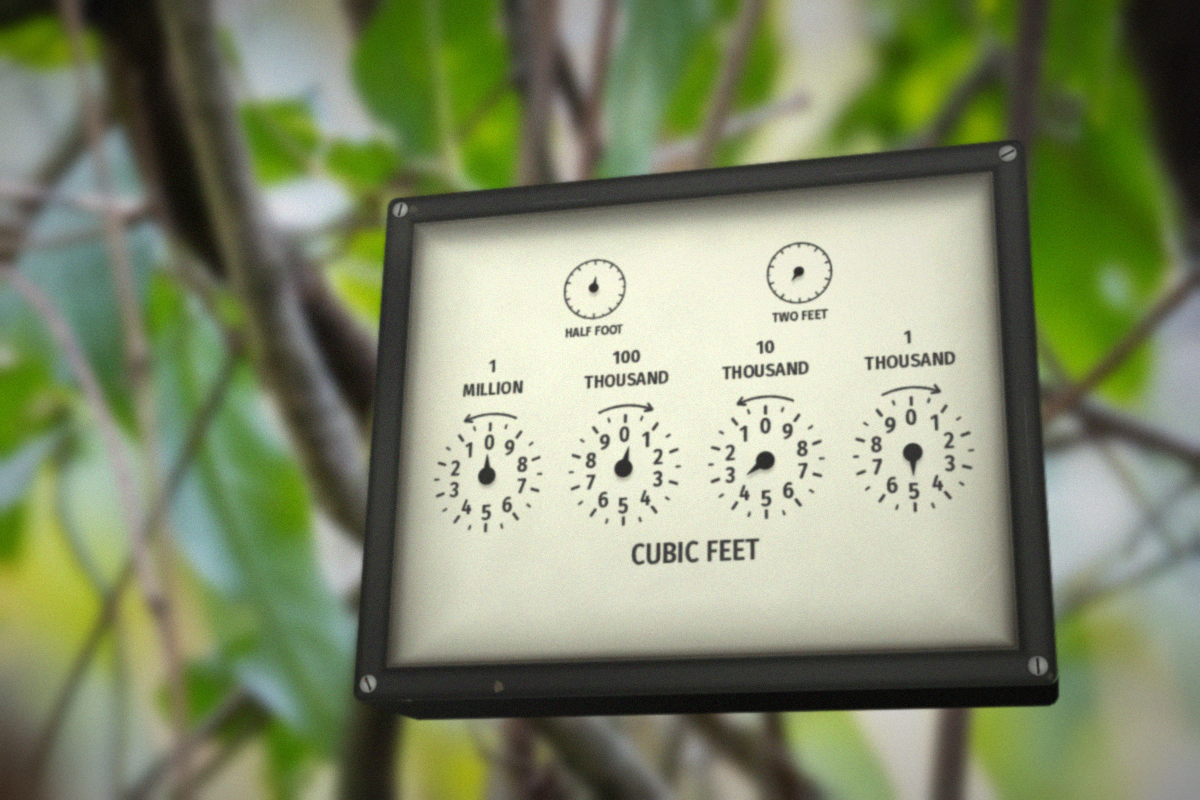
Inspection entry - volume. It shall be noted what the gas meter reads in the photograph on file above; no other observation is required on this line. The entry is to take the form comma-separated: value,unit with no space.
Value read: 3500,ft³
